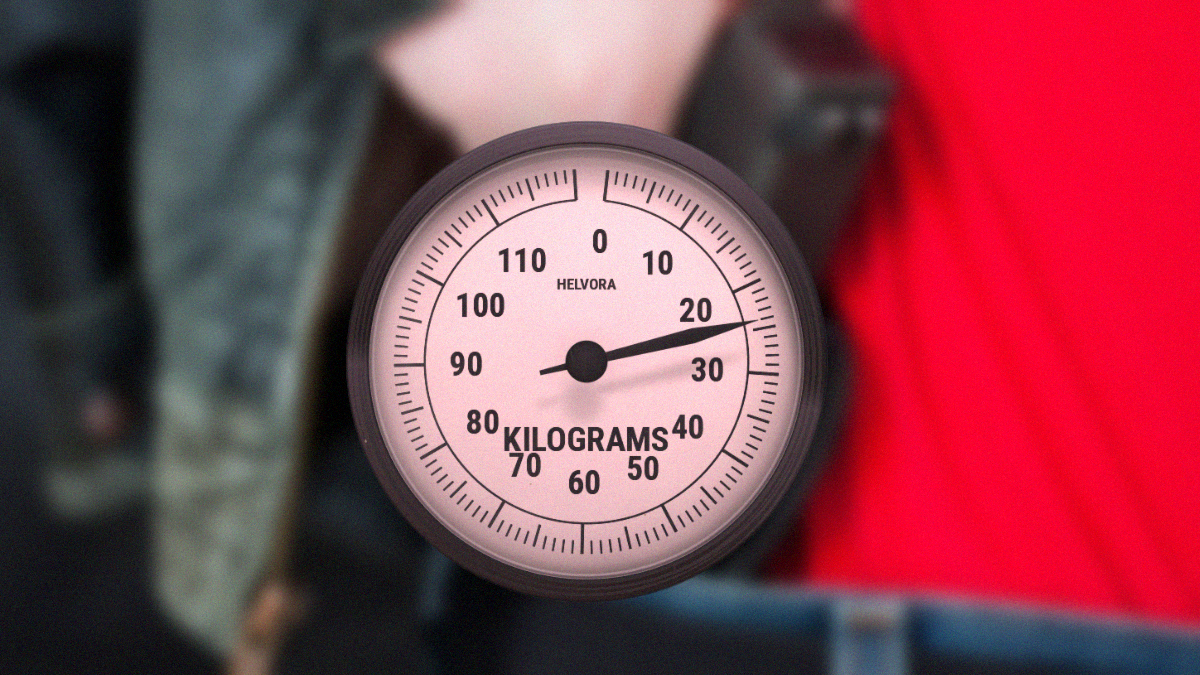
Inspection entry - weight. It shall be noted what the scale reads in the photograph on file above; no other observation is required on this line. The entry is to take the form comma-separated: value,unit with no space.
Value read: 24,kg
